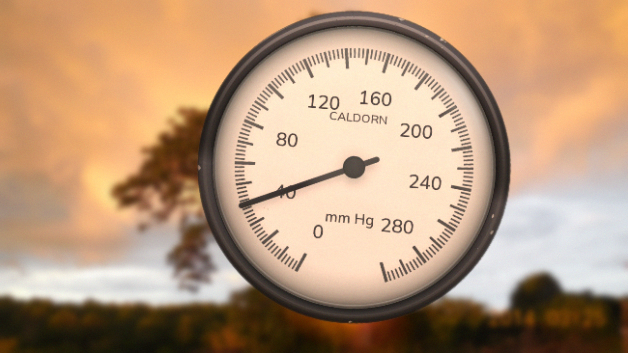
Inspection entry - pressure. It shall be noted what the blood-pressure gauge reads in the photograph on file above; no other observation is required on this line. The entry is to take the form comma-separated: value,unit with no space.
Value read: 40,mmHg
